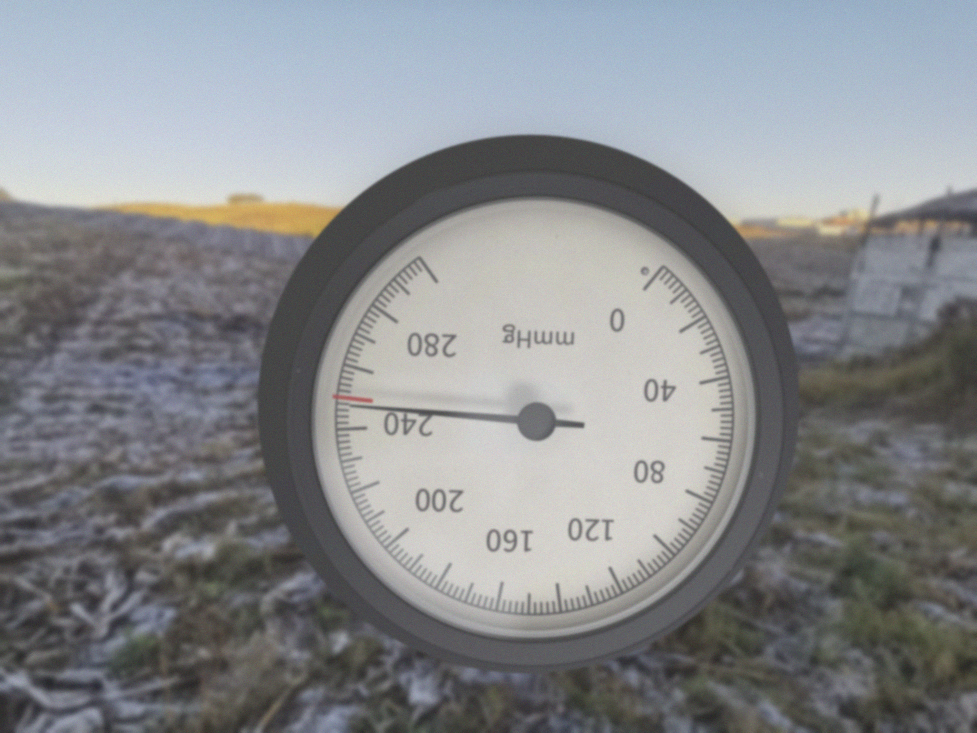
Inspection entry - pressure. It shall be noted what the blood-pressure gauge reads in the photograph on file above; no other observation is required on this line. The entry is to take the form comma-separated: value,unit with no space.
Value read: 248,mmHg
